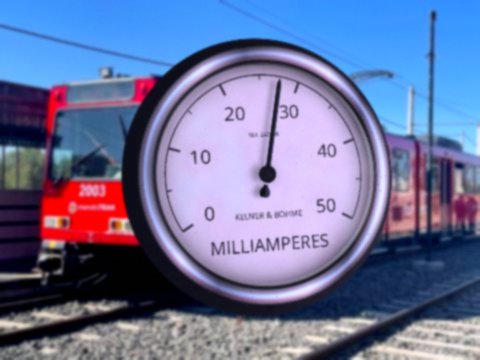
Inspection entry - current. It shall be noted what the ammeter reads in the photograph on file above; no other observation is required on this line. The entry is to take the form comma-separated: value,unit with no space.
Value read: 27.5,mA
